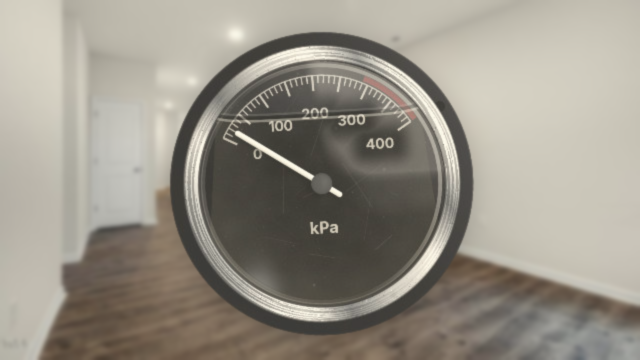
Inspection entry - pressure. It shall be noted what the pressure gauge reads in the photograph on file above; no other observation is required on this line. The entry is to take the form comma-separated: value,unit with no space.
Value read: 20,kPa
